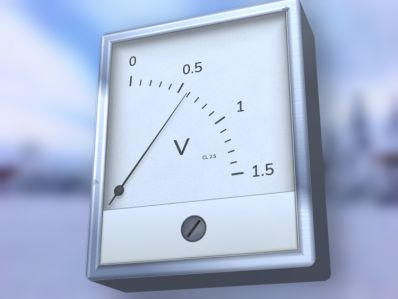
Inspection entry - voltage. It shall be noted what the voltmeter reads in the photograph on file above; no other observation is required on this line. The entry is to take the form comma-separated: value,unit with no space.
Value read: 0.6,V
